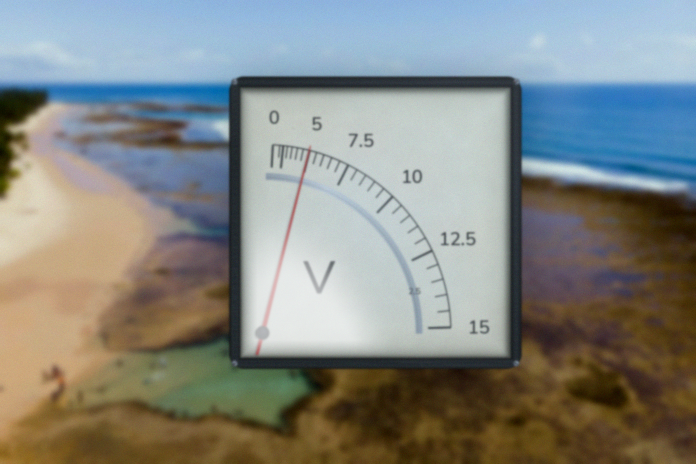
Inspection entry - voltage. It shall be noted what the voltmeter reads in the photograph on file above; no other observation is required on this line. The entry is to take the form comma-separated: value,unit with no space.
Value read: 5,V
